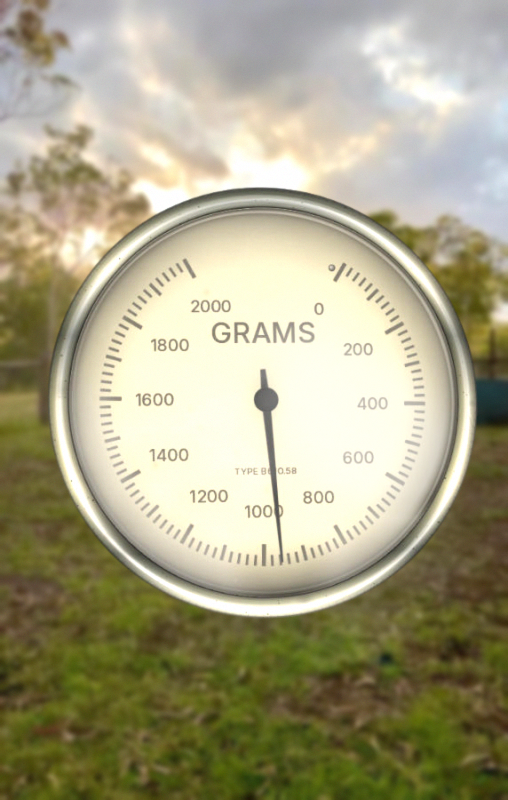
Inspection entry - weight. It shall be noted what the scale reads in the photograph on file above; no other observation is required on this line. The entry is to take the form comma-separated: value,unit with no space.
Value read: 960,g
